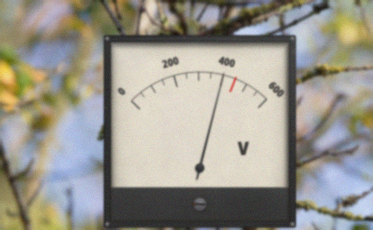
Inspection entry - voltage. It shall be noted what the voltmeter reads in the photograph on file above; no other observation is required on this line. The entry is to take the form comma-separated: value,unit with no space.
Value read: 400,V
